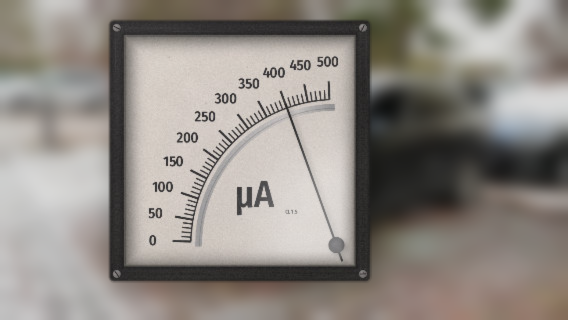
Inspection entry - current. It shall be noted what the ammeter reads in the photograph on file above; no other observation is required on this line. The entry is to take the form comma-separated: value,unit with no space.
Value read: 400,µA
